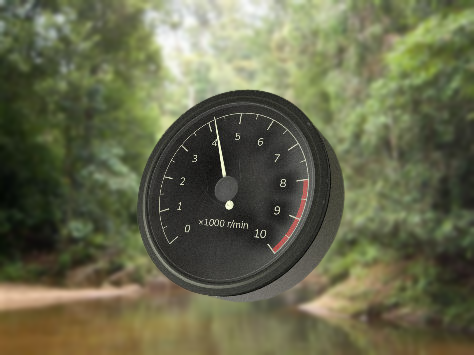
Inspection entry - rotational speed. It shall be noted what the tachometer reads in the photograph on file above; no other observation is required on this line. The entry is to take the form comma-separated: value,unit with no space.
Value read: 4250,rpm
